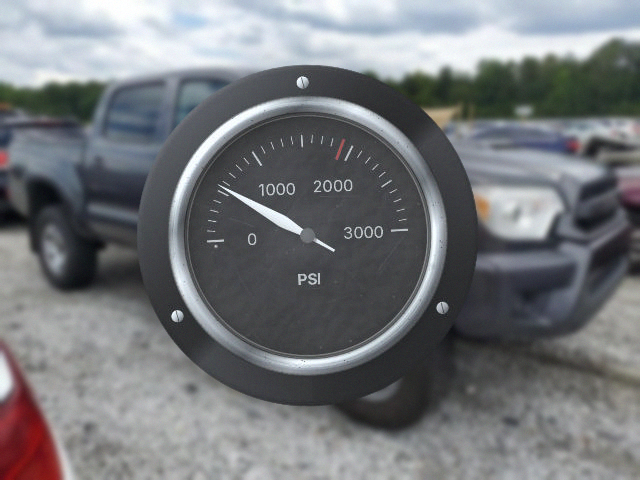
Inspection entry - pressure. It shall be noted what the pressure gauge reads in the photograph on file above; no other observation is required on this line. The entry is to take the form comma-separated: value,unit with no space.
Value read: 550,psi
